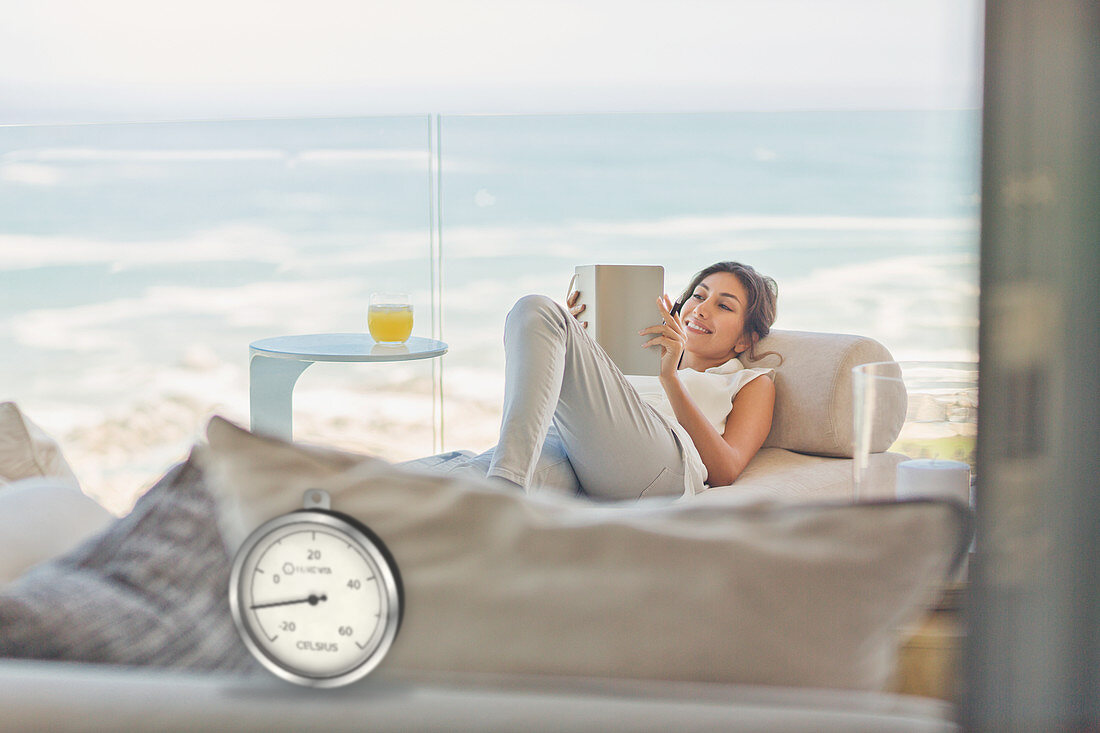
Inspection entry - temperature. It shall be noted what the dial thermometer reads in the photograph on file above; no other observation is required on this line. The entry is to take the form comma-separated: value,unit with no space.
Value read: -10,°C
